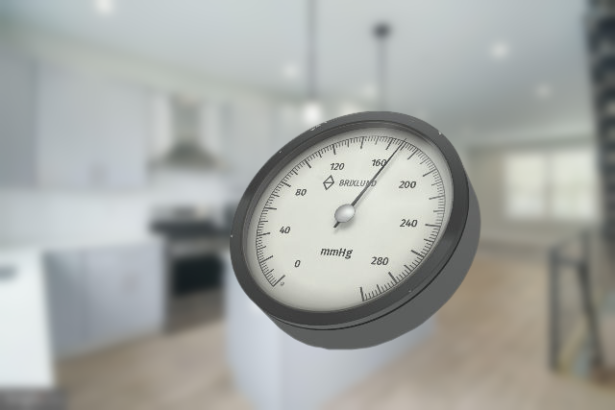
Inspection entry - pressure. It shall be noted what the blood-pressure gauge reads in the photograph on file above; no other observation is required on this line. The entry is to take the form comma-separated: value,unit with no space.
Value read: 170,mmHg
